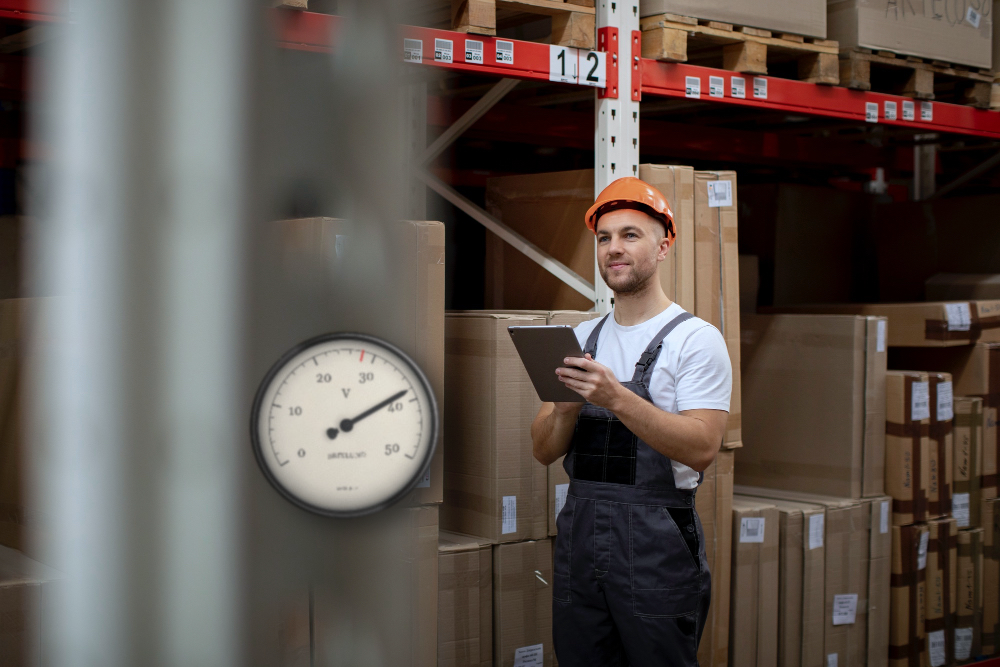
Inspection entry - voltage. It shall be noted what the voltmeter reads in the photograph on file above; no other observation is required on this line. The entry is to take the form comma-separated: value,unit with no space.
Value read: 38,V
